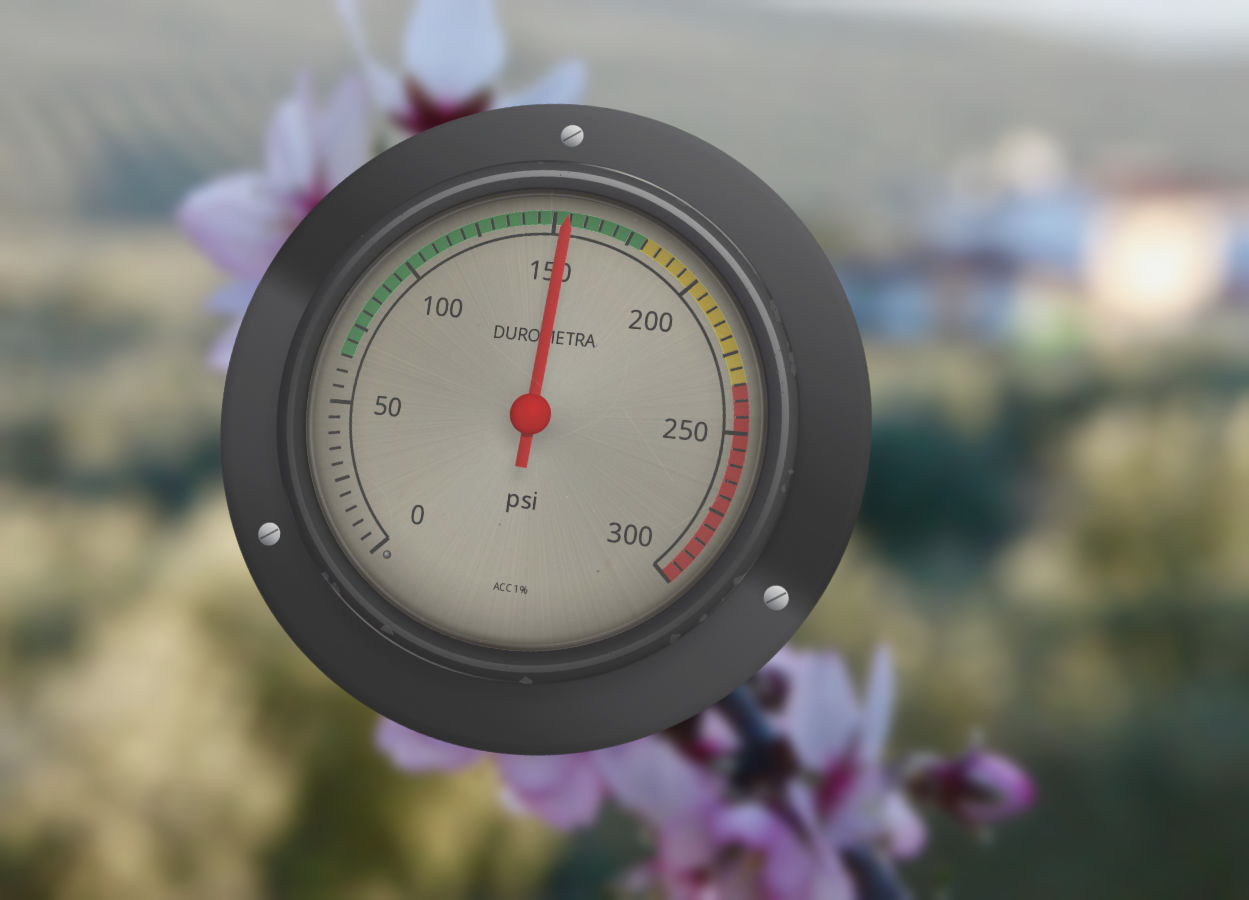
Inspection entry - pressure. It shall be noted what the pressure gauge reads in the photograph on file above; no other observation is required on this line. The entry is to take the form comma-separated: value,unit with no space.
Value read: 155,psi
